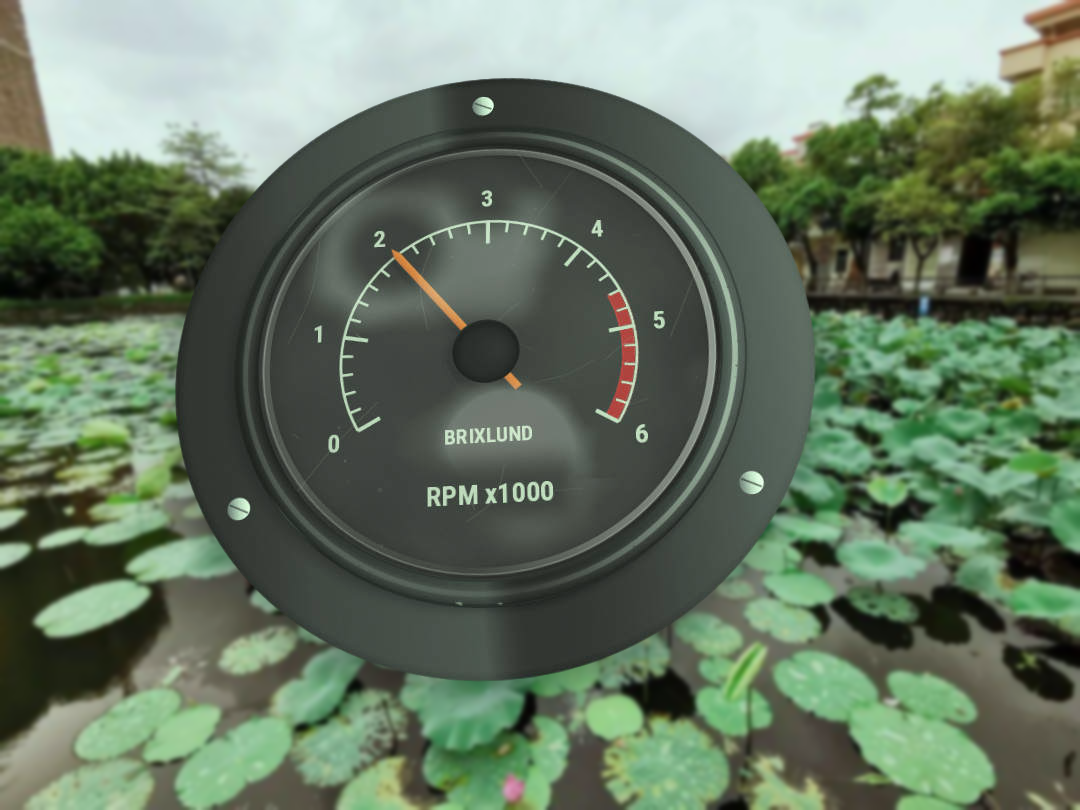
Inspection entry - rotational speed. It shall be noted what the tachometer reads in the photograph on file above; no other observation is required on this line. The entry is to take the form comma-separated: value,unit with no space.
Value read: 2000,rpm
